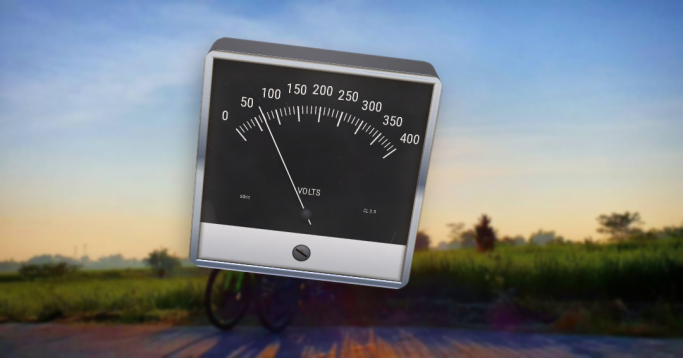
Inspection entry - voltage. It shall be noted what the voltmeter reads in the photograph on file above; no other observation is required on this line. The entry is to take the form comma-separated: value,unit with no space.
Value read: 70,V
